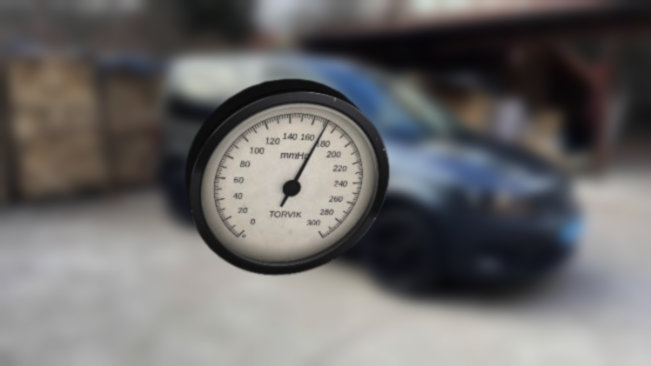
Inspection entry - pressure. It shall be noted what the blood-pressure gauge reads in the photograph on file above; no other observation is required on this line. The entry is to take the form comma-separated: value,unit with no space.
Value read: 170,mmHg
